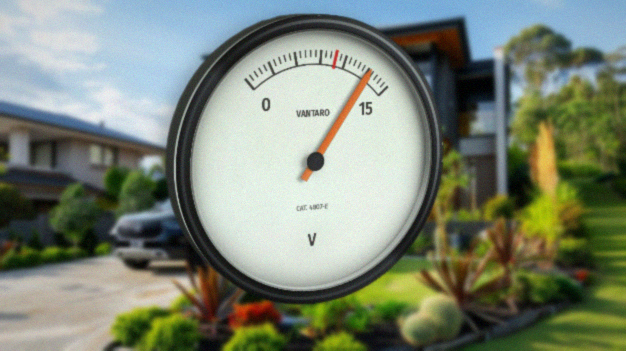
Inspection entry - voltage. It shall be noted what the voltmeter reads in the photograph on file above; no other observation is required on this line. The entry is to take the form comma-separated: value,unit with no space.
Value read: 12.5,V
